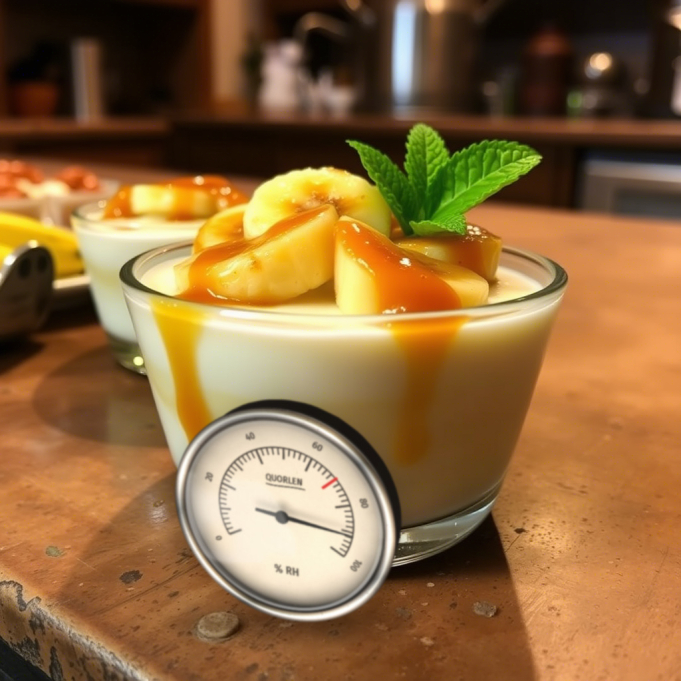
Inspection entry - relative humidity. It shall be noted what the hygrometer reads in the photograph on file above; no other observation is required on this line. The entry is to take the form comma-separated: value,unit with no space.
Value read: 90,%
